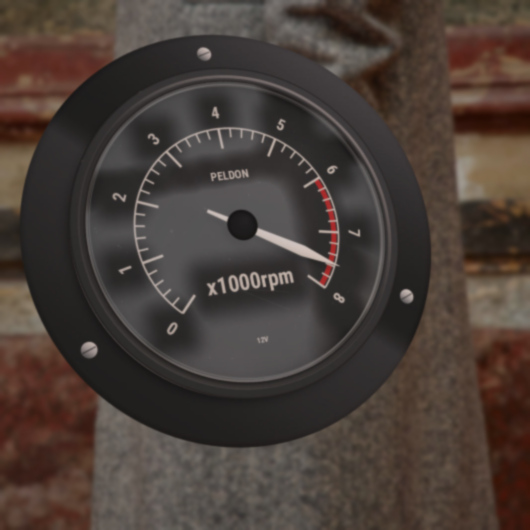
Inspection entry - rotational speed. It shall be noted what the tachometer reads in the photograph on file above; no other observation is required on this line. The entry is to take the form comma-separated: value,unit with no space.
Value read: 7600,rpm
